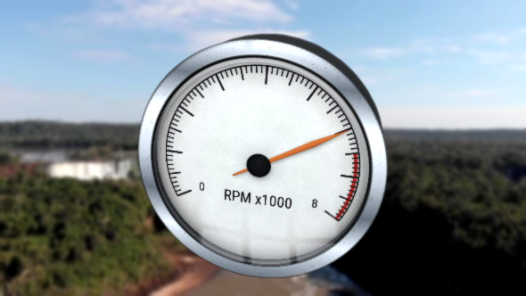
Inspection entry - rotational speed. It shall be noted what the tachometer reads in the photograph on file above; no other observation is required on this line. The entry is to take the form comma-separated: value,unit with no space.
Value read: 6000,rpm
